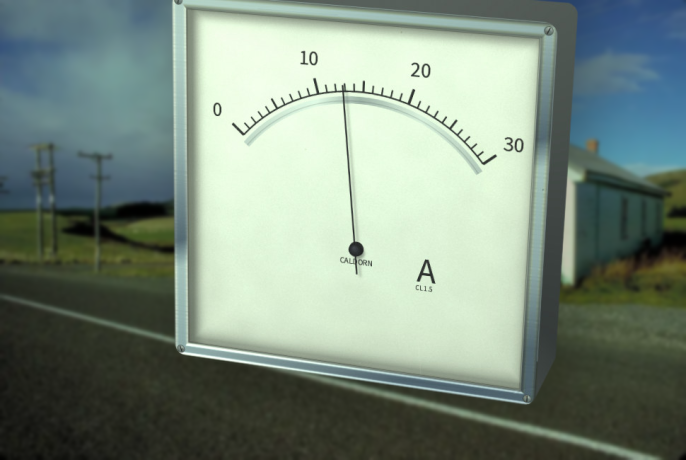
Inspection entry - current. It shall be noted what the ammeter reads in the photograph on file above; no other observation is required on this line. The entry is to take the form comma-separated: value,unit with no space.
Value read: 13,A
